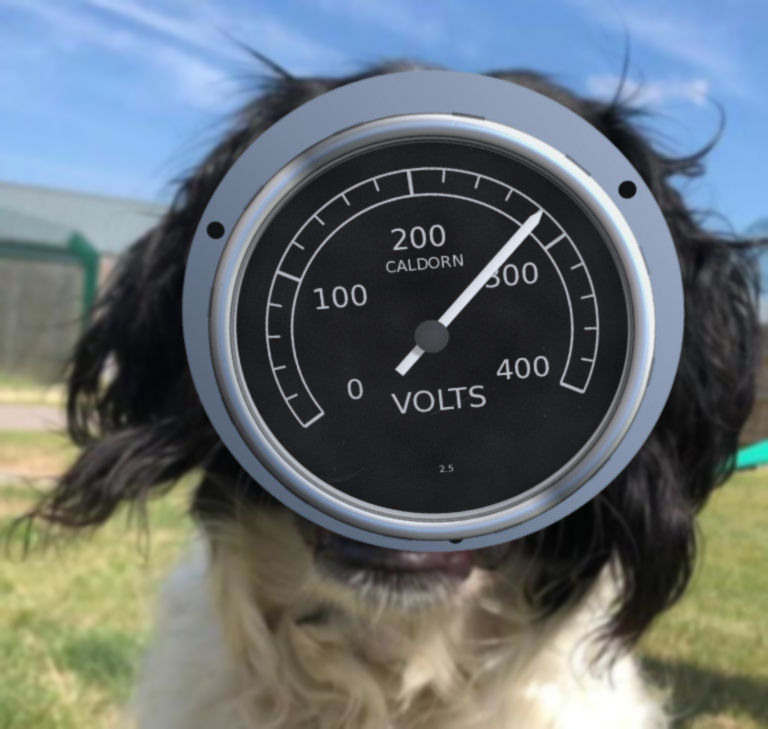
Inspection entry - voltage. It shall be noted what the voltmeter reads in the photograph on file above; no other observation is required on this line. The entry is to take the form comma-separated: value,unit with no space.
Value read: 280,V
